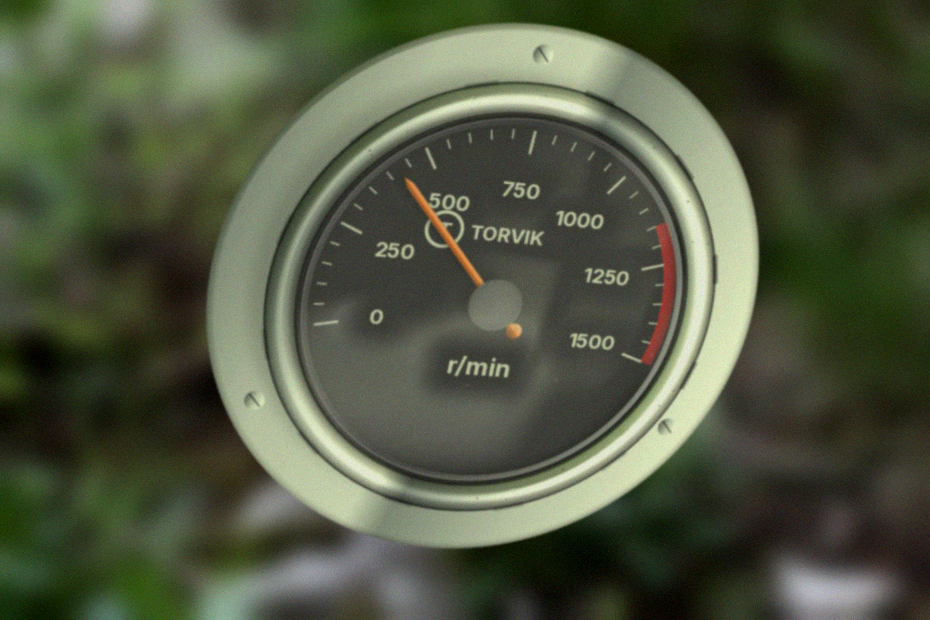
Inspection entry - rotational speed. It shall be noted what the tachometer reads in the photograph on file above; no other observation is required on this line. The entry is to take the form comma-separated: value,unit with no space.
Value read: 425,rpm
